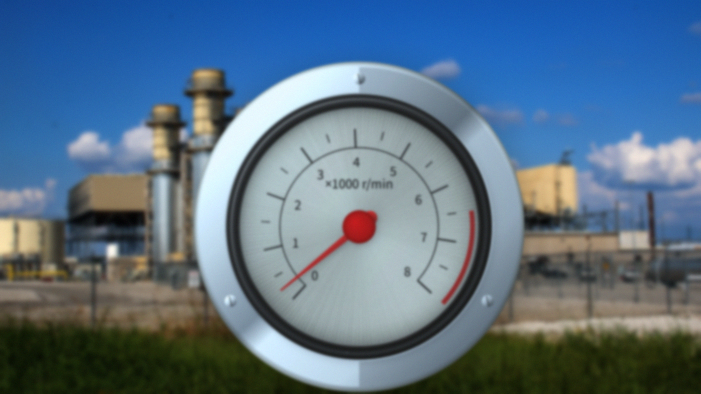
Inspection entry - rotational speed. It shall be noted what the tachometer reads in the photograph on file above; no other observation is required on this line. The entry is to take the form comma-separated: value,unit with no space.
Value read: 250,rpm
